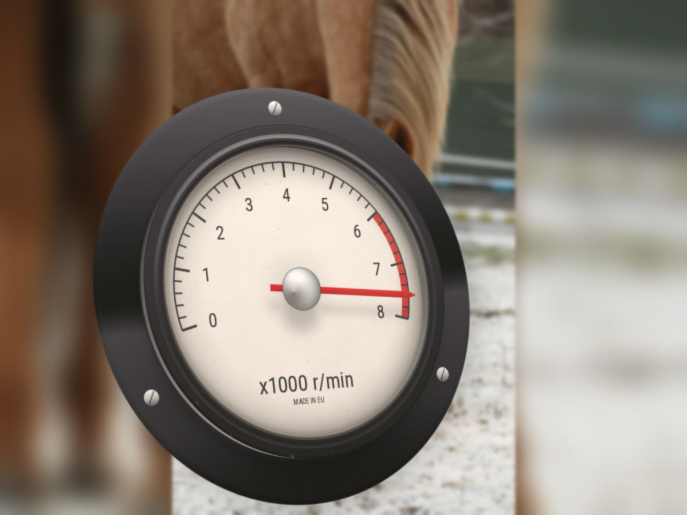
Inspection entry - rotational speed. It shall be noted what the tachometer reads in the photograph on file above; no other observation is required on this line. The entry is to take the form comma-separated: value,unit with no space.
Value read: 7600,rpm
